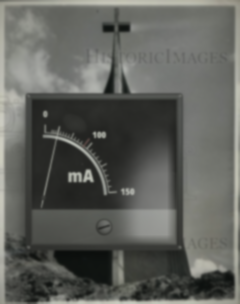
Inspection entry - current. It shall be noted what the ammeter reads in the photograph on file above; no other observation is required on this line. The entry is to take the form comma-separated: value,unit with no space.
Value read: 50,mA
